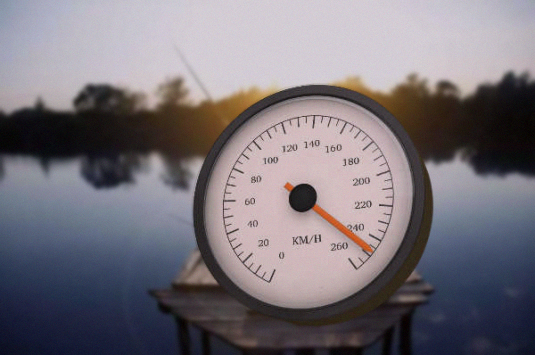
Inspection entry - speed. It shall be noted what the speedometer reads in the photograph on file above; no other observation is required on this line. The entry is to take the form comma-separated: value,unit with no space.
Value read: 247.5,km/h
